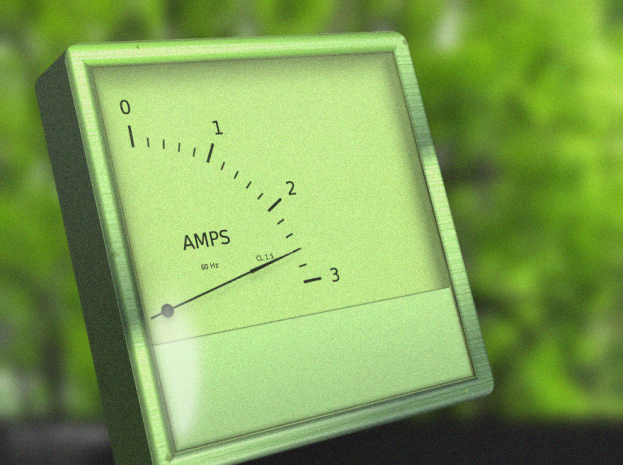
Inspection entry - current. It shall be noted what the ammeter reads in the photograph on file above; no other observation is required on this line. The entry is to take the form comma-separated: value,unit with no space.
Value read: 2.6,A
